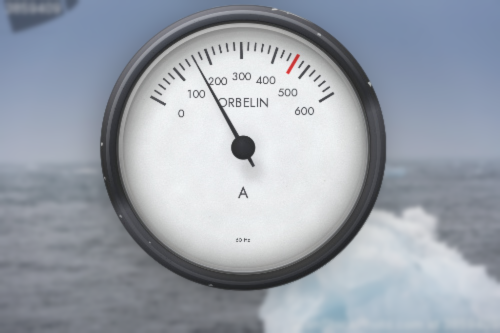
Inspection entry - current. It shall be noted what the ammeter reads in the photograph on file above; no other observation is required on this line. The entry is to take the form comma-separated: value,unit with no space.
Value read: 160,A
